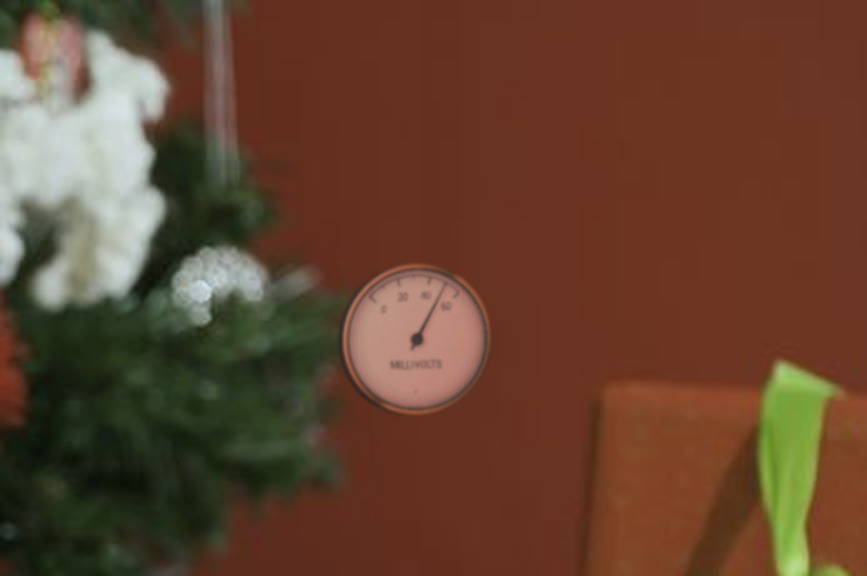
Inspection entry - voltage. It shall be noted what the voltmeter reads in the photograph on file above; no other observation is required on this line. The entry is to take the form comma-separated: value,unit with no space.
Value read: 50,mV
